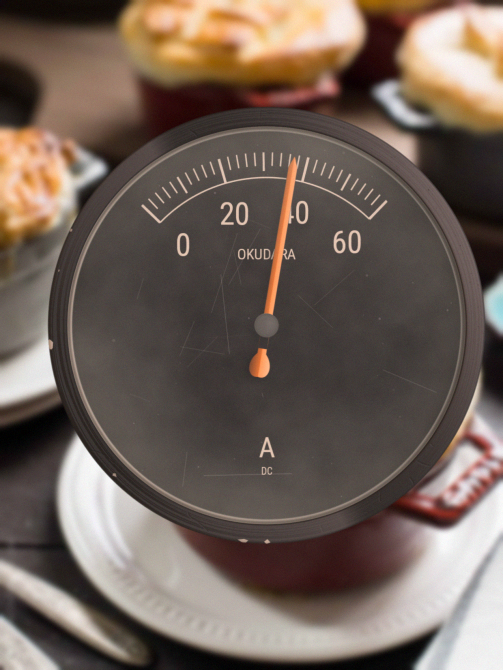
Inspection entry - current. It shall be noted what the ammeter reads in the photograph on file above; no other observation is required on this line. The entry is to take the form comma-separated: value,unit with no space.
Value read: 37,A
